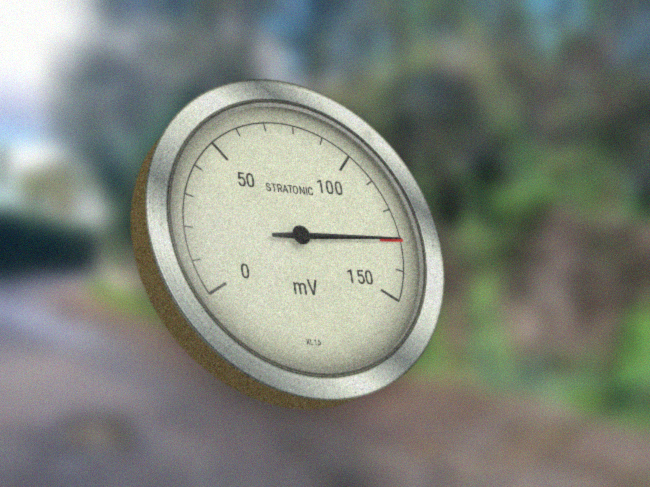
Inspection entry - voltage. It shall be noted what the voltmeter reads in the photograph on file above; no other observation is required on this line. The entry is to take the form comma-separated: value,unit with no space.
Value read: 130,mV
